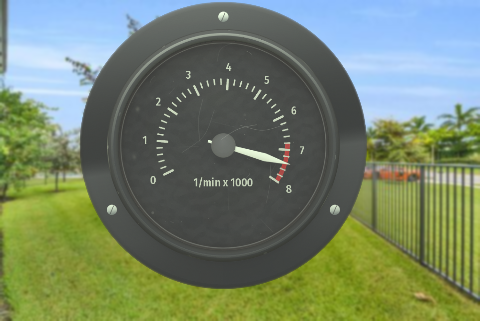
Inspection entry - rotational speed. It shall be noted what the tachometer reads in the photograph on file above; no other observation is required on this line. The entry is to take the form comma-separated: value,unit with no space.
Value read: 7400,rpm
